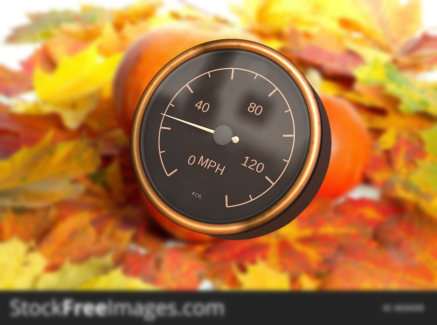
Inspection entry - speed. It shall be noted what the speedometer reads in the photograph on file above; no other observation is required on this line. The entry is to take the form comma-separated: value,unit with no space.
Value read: 25,mph
